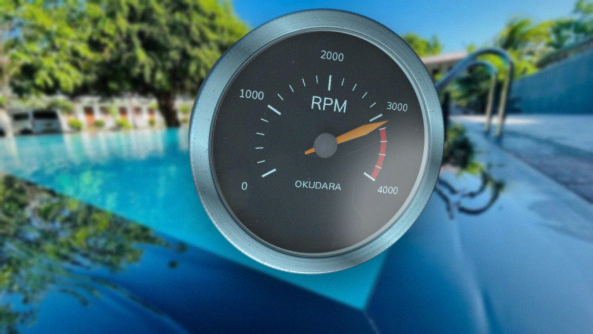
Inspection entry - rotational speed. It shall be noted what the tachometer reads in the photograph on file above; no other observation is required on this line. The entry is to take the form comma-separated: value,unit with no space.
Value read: 3100,rpm
